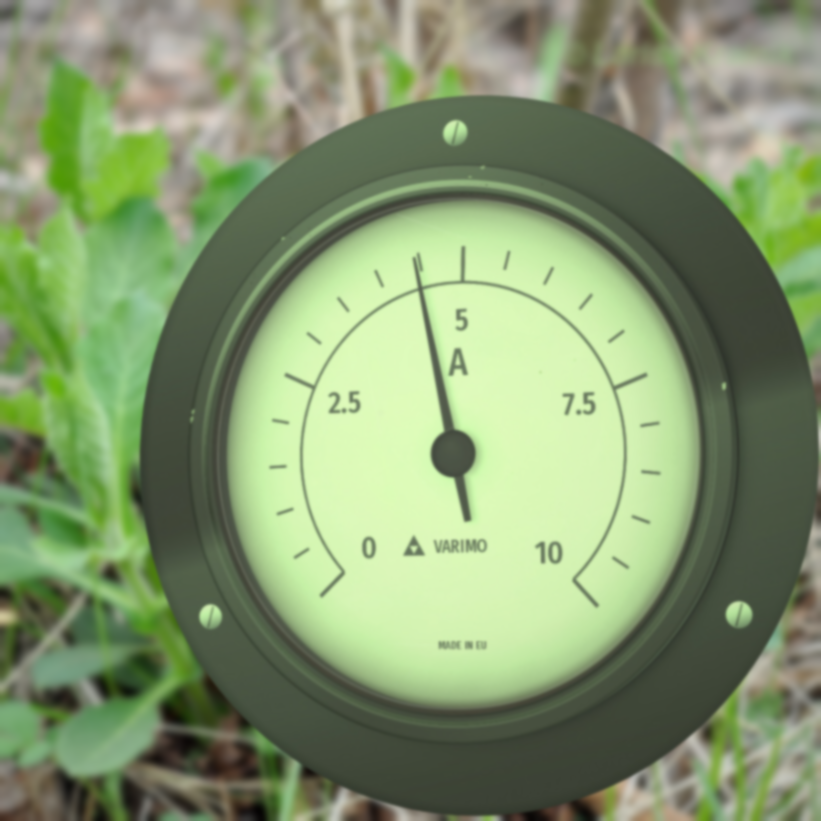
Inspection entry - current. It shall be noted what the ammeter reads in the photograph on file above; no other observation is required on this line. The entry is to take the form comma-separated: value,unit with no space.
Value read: 4.5,A
